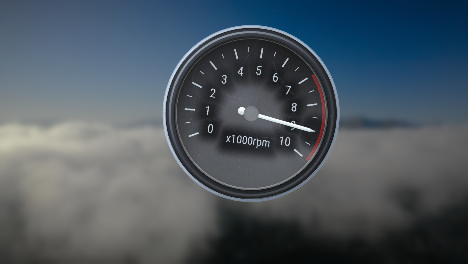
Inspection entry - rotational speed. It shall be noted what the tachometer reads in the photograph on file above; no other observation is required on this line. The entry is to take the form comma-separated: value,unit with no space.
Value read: 9000,rpm
